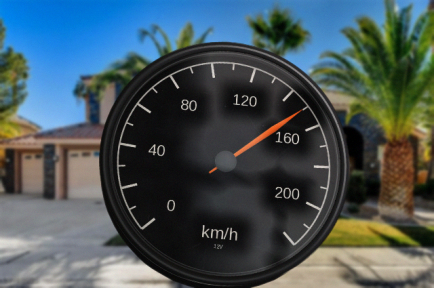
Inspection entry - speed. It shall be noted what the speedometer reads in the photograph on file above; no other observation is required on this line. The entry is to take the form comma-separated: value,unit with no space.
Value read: 150,km/h
